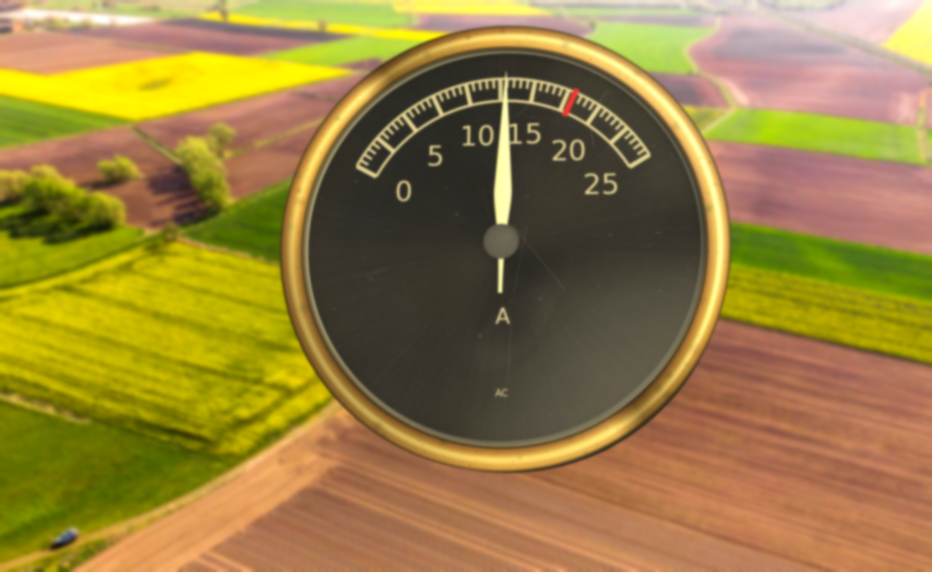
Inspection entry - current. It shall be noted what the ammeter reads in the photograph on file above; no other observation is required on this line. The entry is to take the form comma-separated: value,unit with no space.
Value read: 13,A
